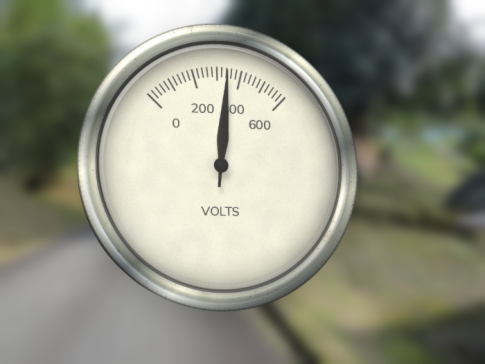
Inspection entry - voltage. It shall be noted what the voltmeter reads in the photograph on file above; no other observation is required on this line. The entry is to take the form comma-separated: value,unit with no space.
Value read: 340,V
